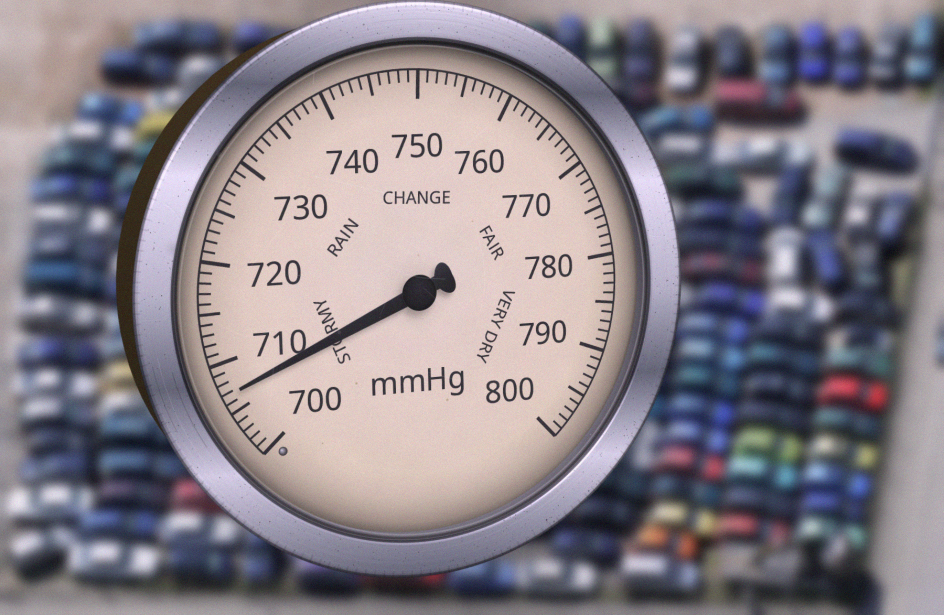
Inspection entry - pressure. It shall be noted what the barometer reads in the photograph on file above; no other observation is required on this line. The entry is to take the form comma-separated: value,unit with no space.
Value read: 707,mmHg
